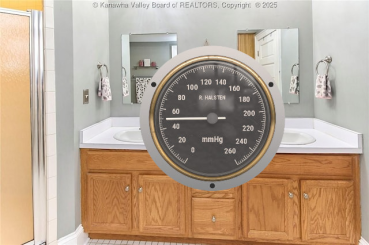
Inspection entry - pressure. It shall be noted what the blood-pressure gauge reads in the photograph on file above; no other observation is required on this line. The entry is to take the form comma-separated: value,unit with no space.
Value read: 50,mmHg
